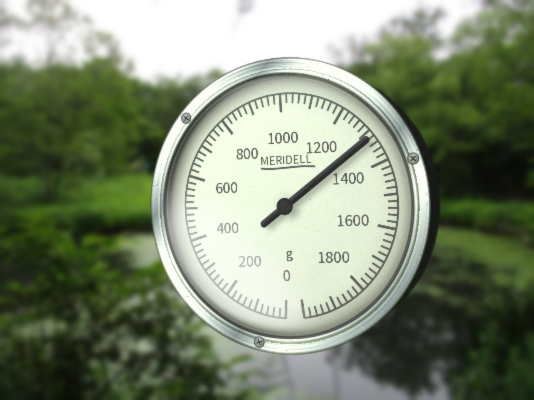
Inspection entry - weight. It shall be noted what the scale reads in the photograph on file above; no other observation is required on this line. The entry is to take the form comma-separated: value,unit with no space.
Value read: 1320,g
